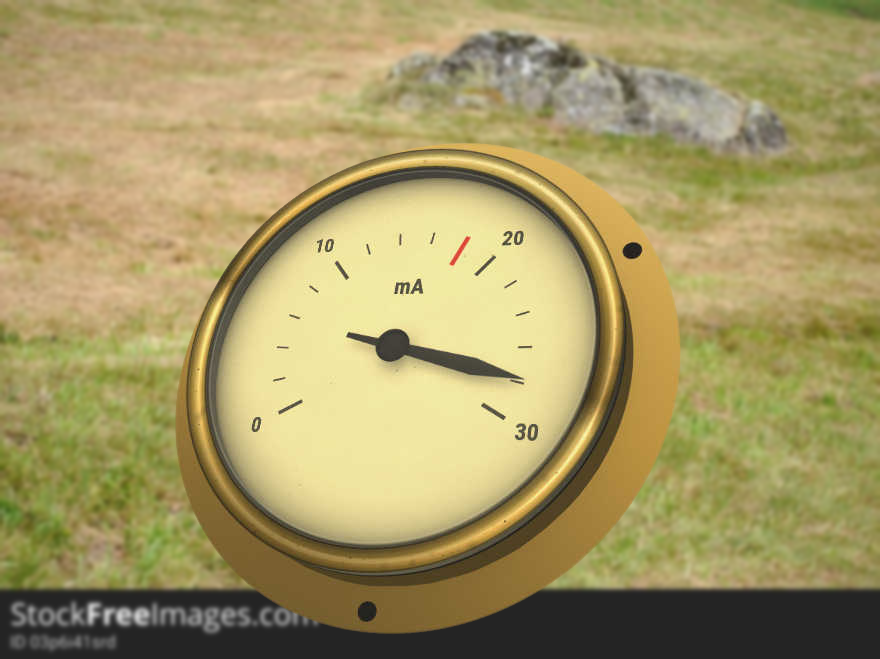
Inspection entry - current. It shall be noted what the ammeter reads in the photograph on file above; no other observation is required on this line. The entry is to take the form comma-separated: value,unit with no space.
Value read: 28,mA
